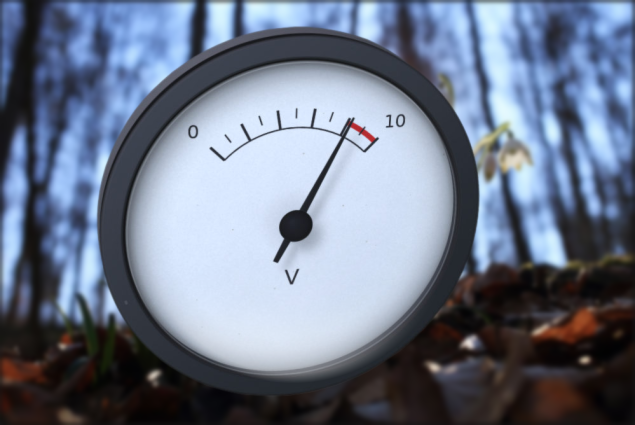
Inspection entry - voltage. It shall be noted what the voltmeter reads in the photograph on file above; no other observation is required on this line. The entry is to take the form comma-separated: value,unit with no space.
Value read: 8,V
